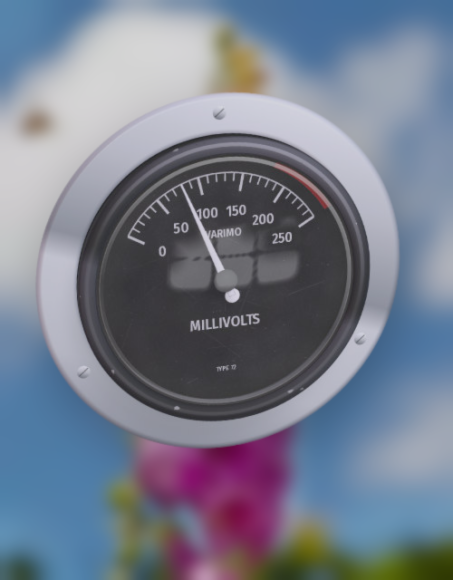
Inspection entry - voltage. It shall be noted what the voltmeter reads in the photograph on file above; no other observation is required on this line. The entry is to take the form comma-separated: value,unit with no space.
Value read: 80,mV
